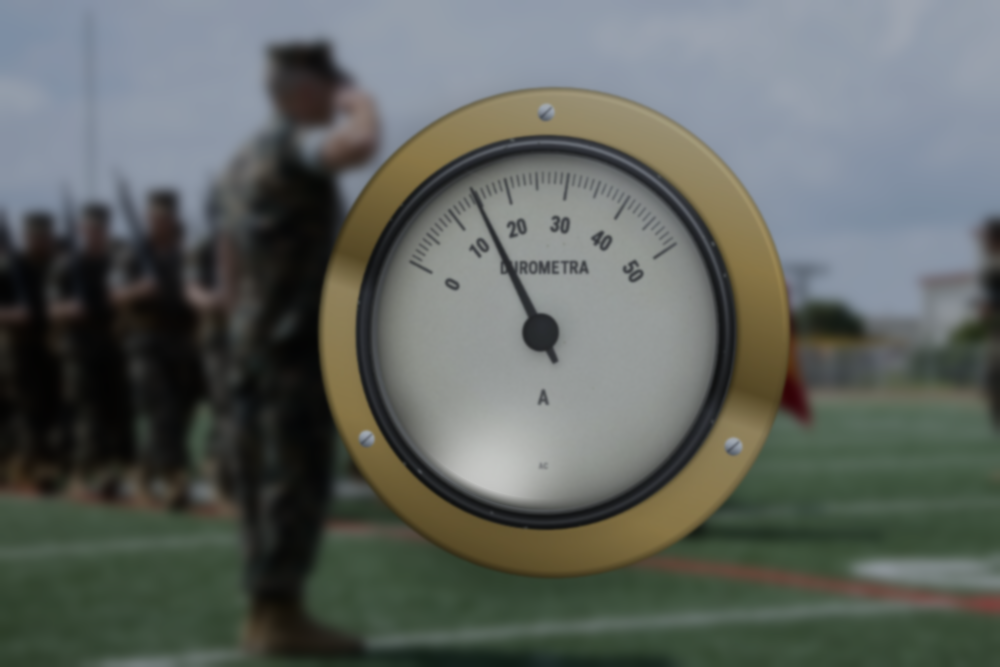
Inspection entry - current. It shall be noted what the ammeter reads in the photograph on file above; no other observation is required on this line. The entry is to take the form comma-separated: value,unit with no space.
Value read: 15,A
